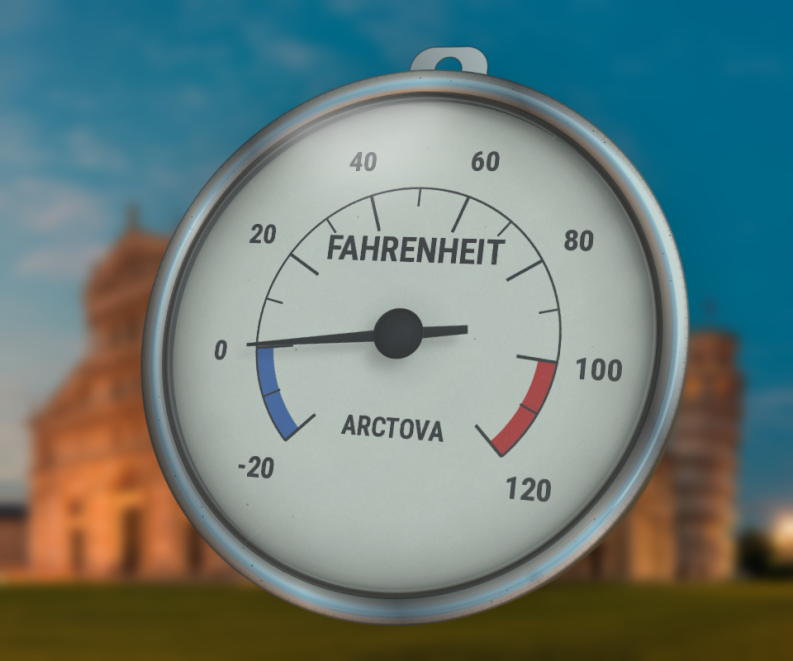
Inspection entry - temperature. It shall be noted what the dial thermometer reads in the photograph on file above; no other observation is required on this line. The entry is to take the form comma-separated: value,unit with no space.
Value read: 0,°F
